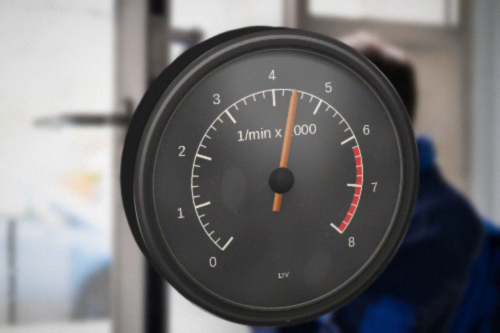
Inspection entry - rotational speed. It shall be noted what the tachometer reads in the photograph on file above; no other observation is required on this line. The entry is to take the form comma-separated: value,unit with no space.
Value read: 4400,rpm
